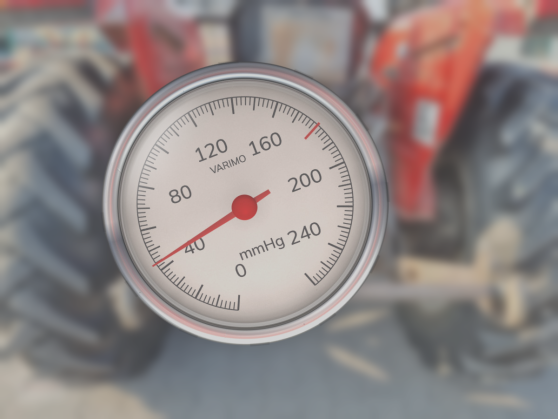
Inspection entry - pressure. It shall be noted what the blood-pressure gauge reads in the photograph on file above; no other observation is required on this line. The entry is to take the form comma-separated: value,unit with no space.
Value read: 44,mmHg
